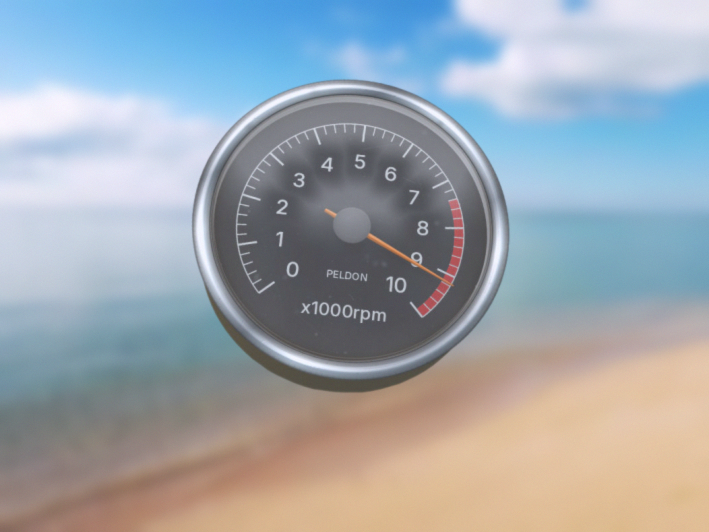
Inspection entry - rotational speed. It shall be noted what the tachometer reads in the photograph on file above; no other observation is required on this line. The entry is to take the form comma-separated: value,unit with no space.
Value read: 9200,rpm
